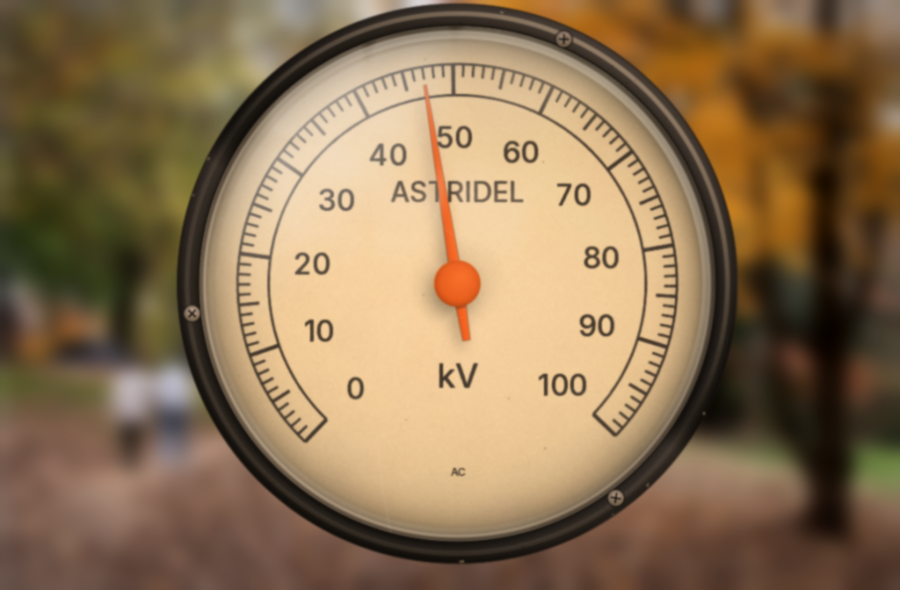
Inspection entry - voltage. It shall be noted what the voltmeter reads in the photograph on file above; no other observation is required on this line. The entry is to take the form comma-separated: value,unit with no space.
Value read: 47,kV
